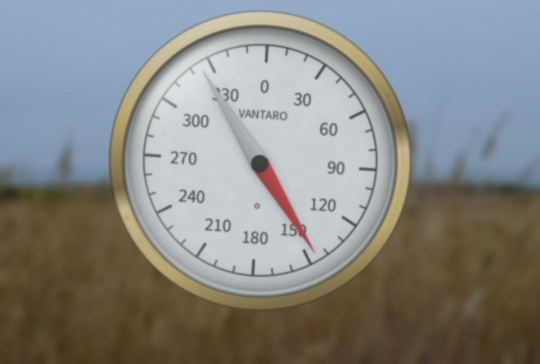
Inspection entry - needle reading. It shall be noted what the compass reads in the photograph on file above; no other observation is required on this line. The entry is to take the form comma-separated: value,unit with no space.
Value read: 145,°
